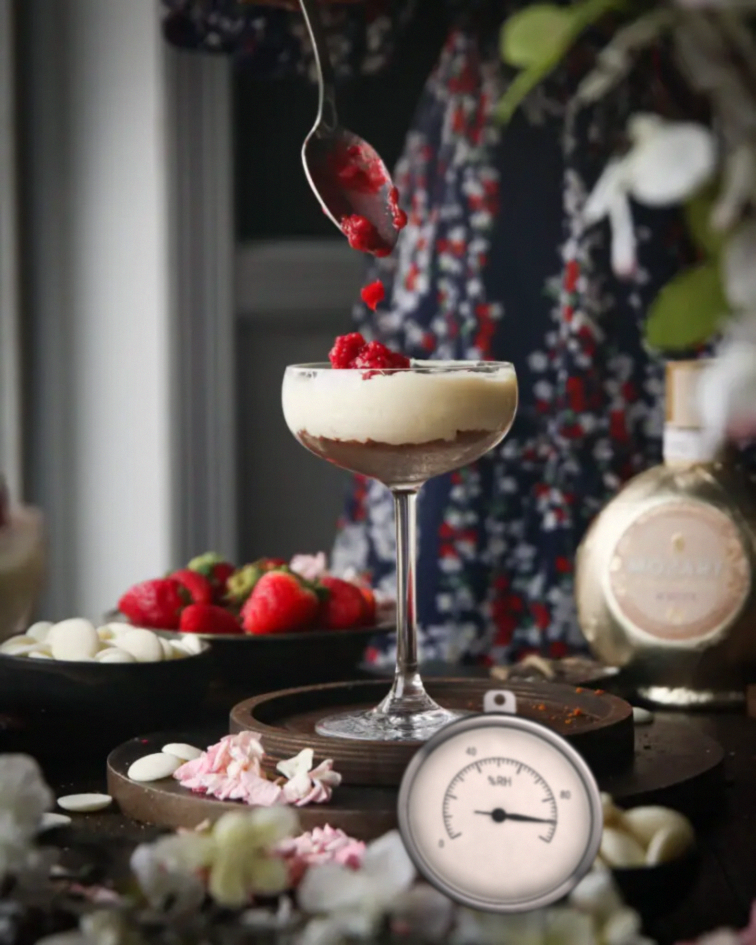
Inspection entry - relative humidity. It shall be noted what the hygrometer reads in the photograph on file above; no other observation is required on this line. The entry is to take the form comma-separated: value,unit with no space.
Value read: 90,%
